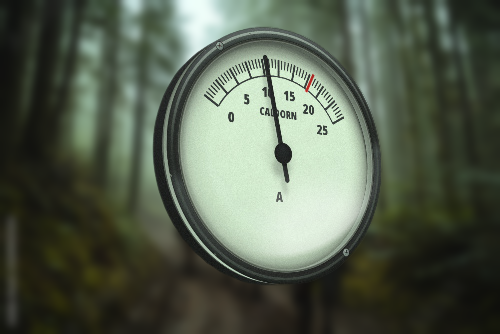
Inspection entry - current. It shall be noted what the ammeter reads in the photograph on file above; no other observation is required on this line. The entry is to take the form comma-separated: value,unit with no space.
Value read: 10,A
